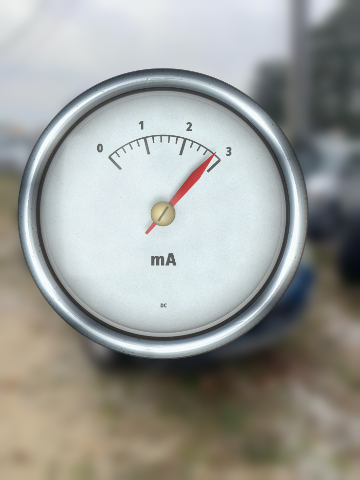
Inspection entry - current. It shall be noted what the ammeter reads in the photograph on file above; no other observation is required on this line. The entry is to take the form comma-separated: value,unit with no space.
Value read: 2.8,mA
